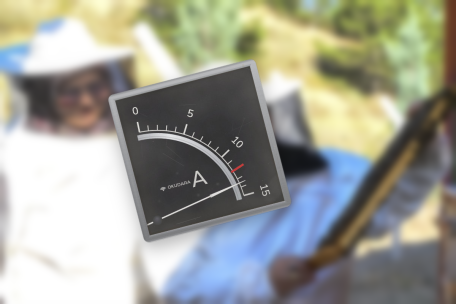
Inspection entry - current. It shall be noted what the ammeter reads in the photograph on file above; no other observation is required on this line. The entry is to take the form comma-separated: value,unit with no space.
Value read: 13.5,A
